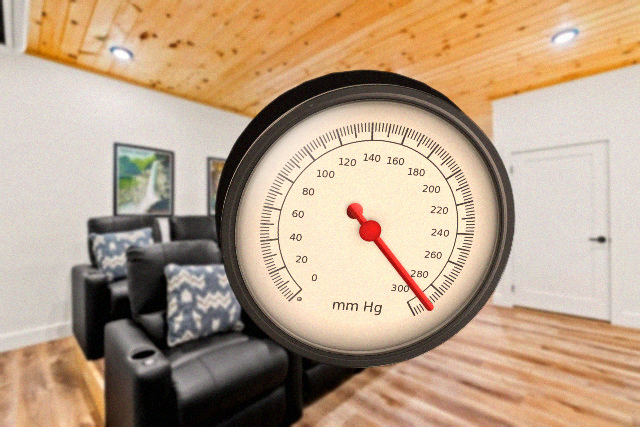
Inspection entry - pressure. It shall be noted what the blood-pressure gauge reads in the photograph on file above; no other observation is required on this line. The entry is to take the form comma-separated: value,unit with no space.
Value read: 290,mmHg
